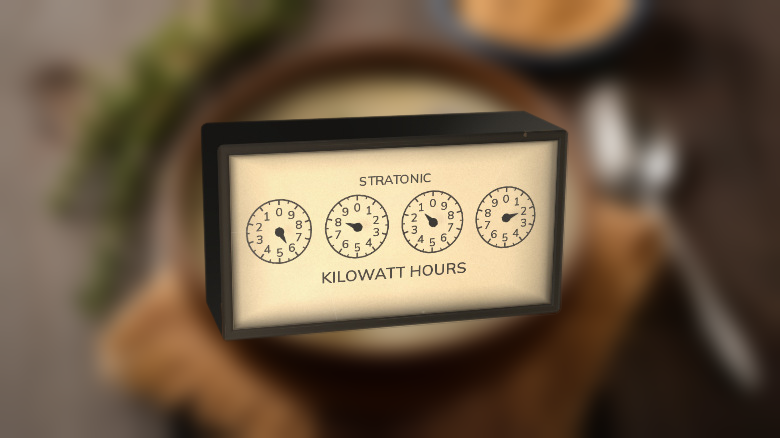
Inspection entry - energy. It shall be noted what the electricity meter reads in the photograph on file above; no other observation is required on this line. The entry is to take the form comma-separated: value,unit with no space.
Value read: 5812,kWh
